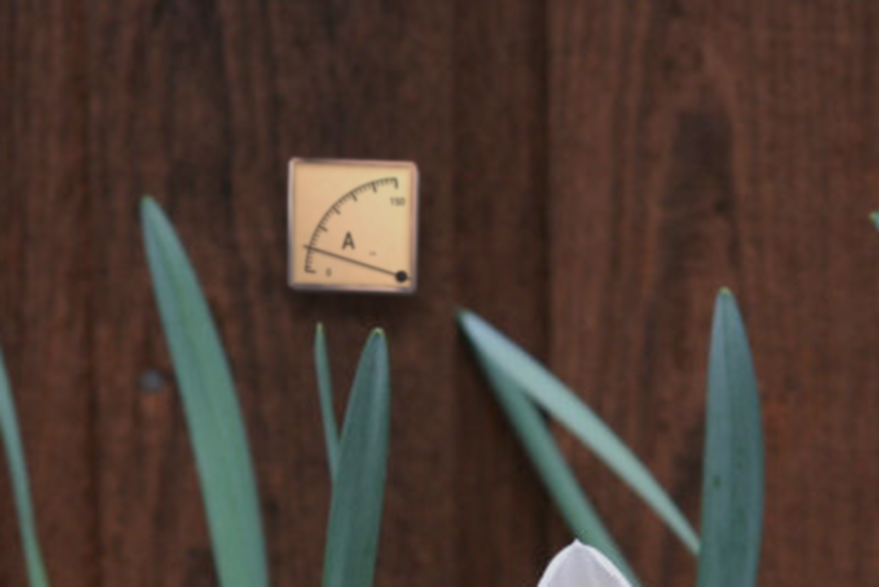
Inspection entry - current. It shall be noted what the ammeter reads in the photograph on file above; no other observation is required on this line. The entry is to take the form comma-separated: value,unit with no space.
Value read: 25,A
